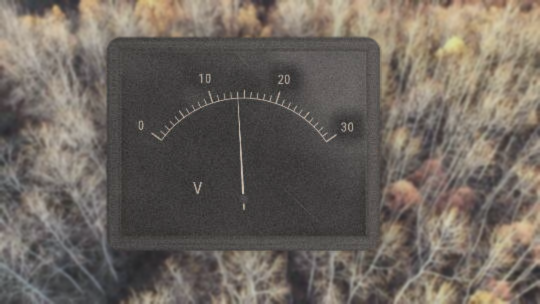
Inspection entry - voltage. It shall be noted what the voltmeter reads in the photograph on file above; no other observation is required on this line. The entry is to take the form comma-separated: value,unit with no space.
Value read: 14,V
